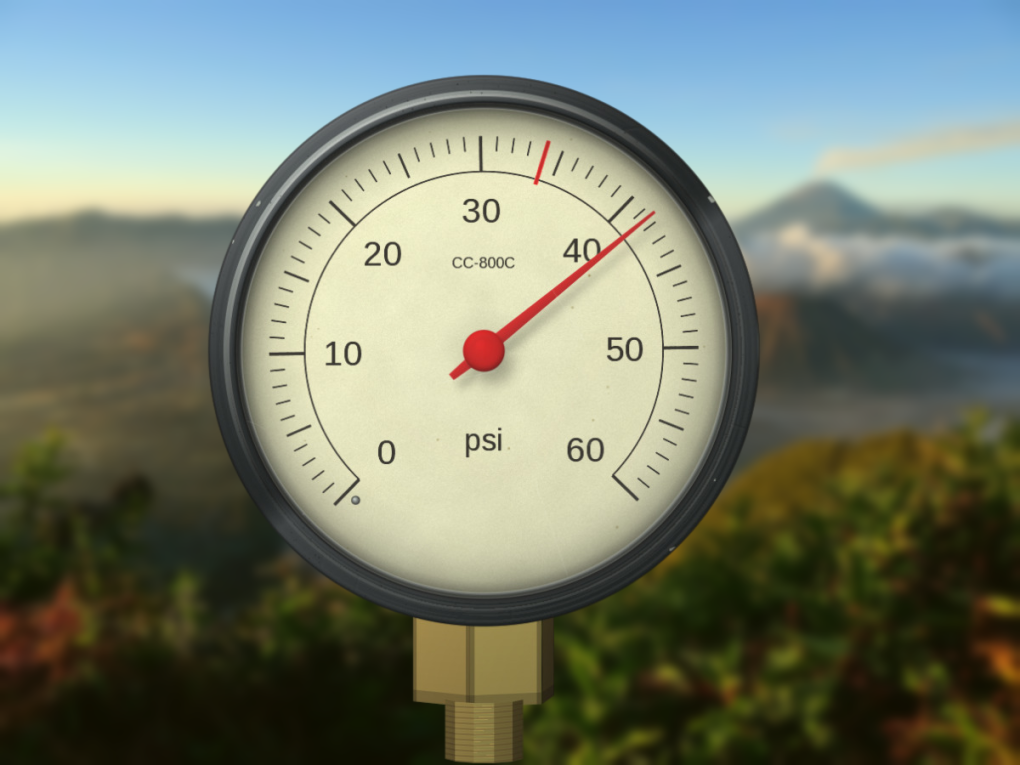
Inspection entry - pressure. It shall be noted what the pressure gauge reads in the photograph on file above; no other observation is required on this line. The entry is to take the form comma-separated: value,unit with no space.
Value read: 41.5,psi
